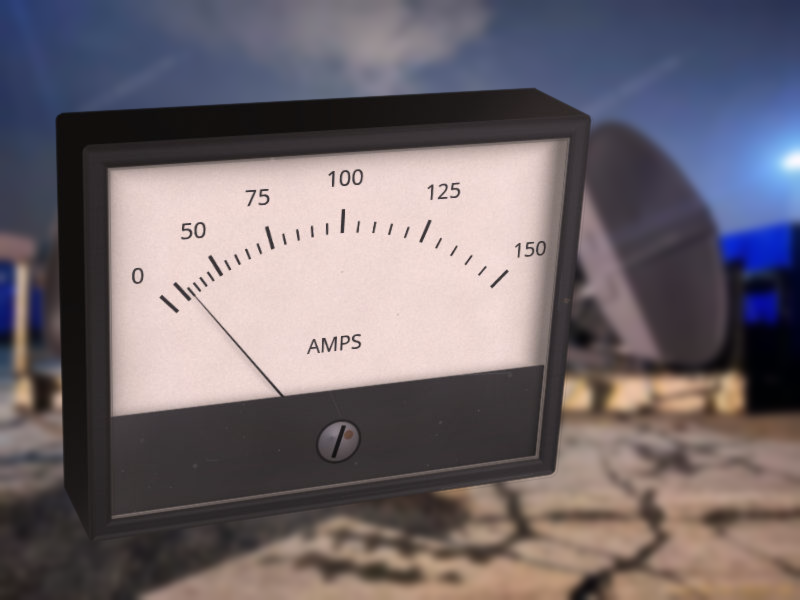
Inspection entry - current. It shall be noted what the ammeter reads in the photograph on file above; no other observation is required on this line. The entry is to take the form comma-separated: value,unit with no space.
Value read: 30,A
